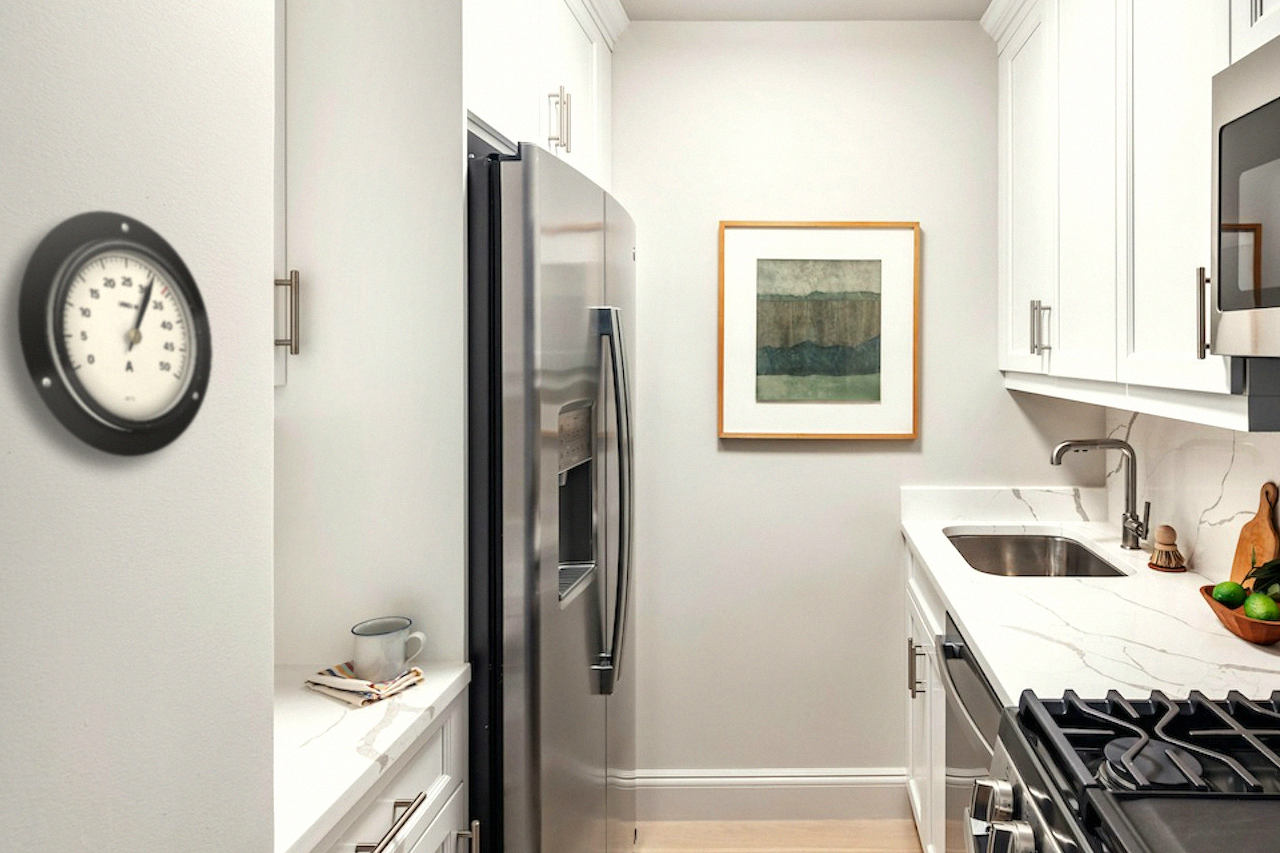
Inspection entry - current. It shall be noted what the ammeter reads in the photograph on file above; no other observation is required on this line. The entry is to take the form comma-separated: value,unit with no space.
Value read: 30,A
